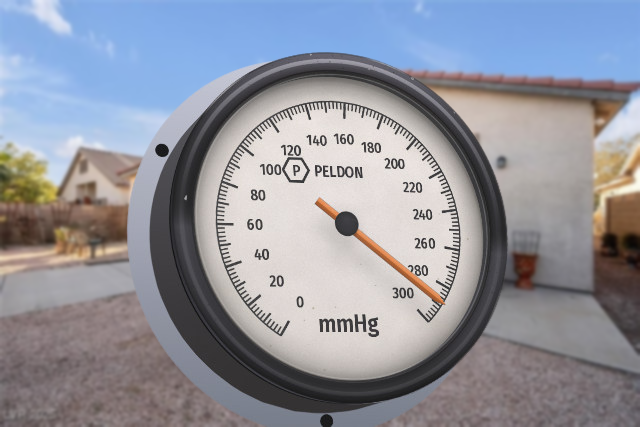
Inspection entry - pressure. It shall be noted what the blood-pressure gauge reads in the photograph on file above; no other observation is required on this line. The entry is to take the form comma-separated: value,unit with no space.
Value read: 290,mmHg
